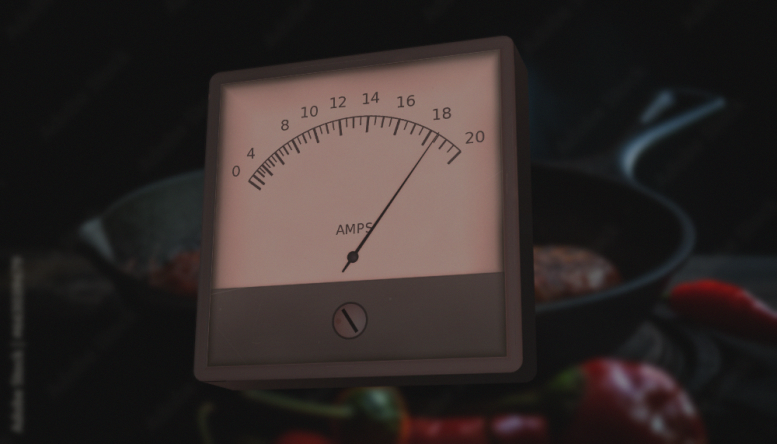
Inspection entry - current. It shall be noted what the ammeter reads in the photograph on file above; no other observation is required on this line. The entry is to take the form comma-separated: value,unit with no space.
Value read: 18.5,A
